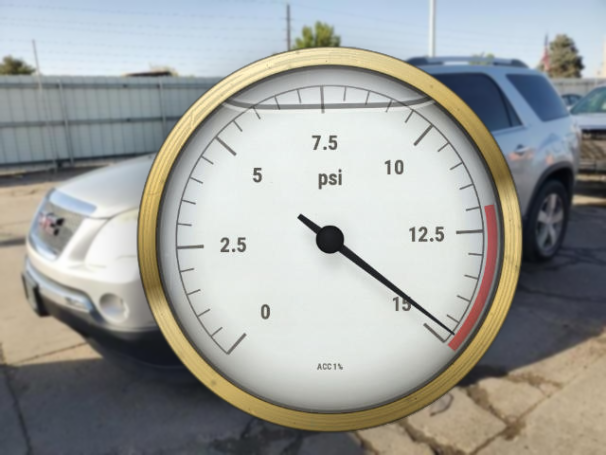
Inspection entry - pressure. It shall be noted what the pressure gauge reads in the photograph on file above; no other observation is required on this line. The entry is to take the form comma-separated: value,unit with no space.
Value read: 14.75,psi
